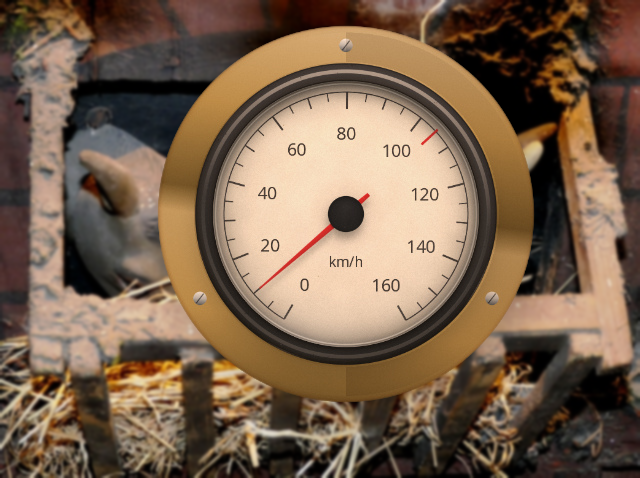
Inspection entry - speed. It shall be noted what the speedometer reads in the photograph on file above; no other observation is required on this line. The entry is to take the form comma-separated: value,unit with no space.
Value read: 10,km/h
